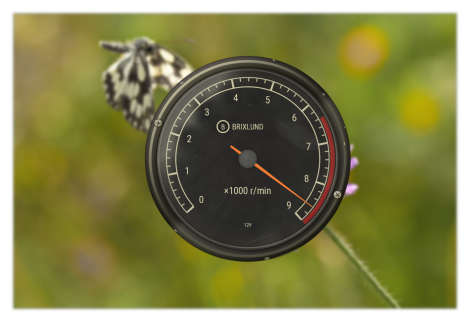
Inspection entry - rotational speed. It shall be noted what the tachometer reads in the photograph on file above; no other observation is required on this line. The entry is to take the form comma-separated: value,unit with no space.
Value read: 8600,rpm
